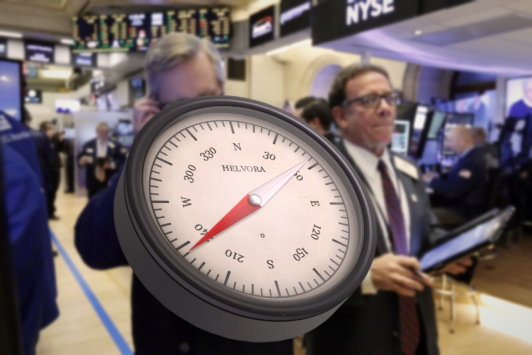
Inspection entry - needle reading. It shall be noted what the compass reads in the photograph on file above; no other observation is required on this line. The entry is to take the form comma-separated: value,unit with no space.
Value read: 235,°
